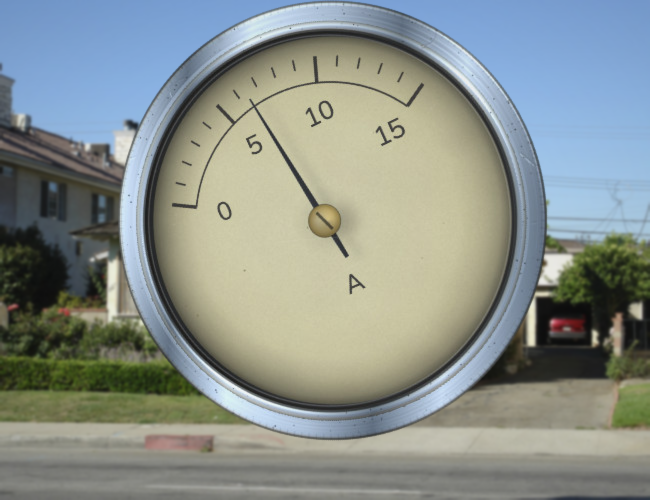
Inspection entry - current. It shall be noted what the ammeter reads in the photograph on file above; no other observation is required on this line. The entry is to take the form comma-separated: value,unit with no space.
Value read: 6.5,A
